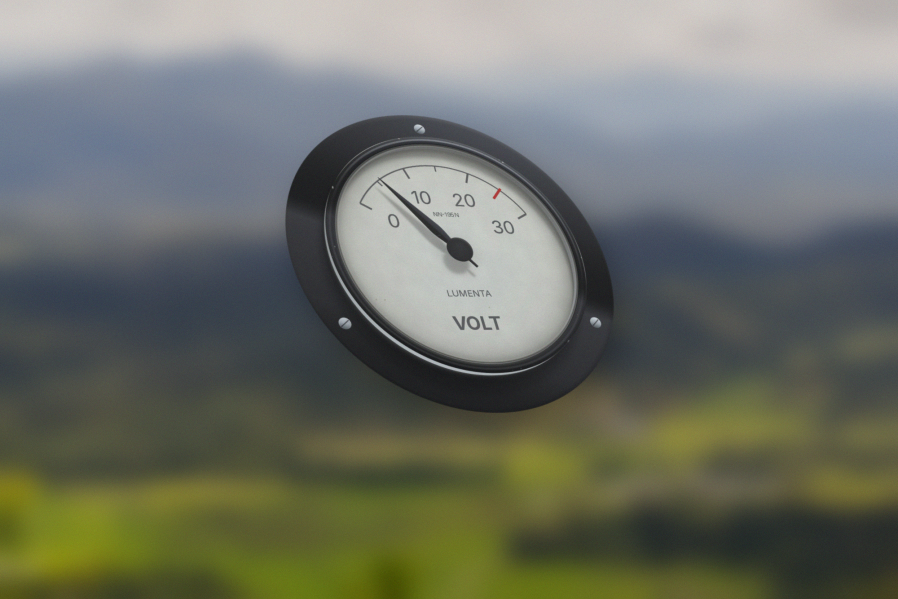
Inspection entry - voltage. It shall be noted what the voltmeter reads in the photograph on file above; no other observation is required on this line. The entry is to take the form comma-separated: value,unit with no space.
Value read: 5,V
